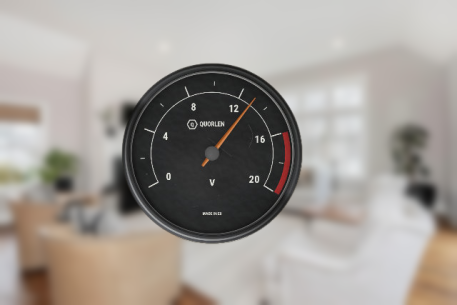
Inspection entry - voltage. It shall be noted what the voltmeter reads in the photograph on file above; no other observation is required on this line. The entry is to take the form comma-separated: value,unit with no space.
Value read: 13,V
